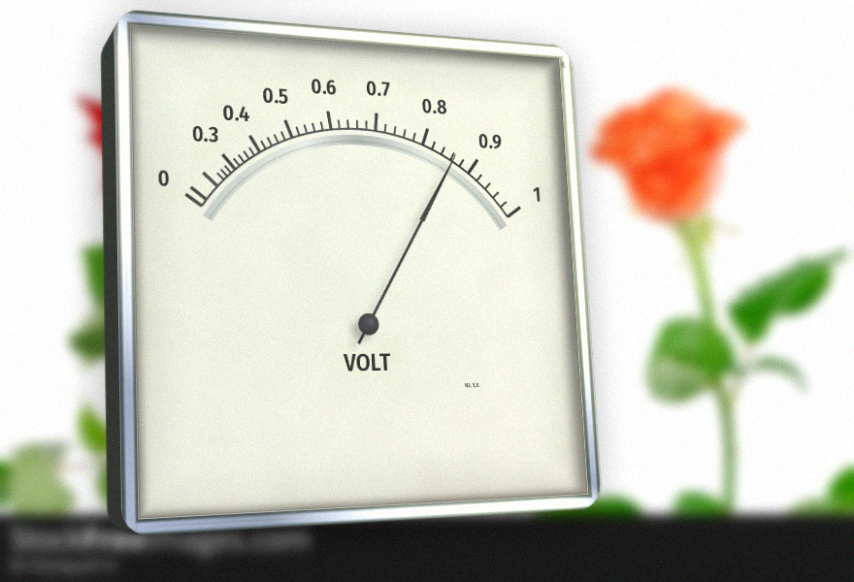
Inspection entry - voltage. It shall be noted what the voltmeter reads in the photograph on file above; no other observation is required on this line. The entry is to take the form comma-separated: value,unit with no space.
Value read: 0.86,V
